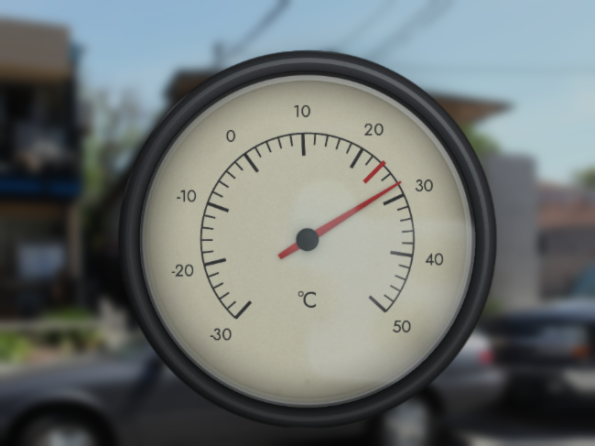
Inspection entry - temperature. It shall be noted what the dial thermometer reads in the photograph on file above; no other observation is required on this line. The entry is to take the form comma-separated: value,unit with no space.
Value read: 28,°C
